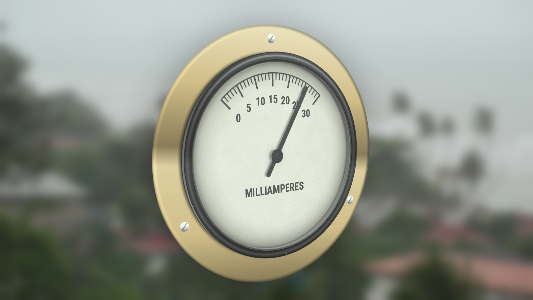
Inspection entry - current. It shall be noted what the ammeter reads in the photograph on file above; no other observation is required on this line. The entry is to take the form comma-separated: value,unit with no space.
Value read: 25,mA
